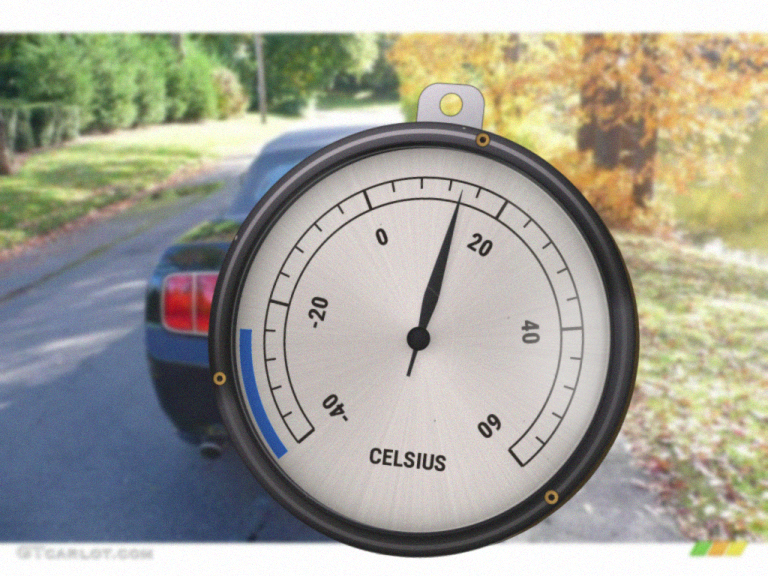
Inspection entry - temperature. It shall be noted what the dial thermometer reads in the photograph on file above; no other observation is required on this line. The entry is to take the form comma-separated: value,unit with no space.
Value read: 14,°C
